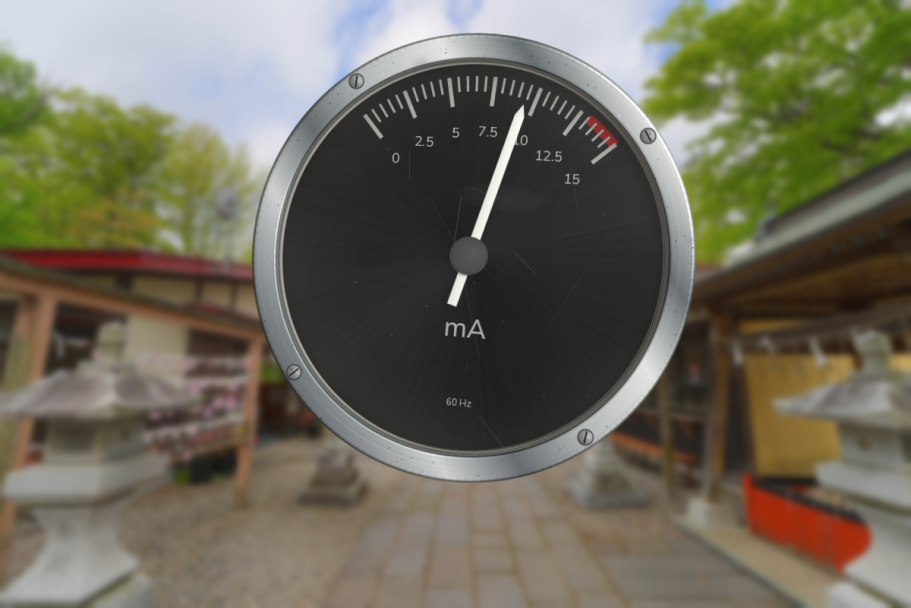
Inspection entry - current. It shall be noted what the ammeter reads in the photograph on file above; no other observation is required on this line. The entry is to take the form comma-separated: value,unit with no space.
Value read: 9.5,mA
